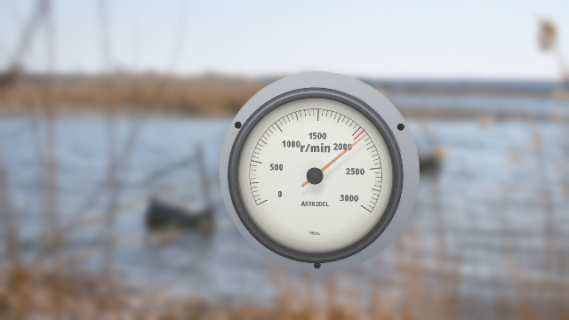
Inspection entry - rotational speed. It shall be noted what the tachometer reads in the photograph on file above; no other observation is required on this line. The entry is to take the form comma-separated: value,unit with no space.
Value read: 2100,rpm
